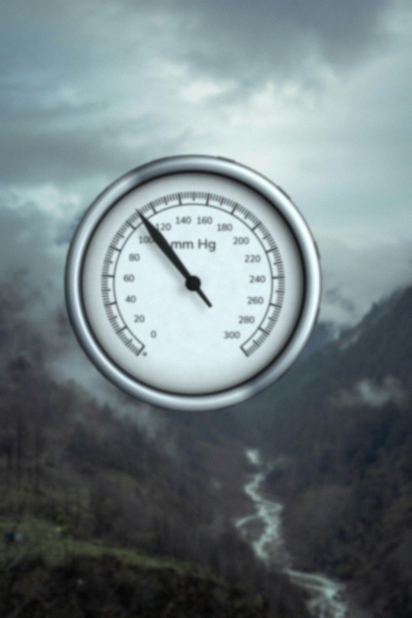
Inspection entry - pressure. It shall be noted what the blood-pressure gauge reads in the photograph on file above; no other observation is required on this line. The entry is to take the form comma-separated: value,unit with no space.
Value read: 110,mmHg
